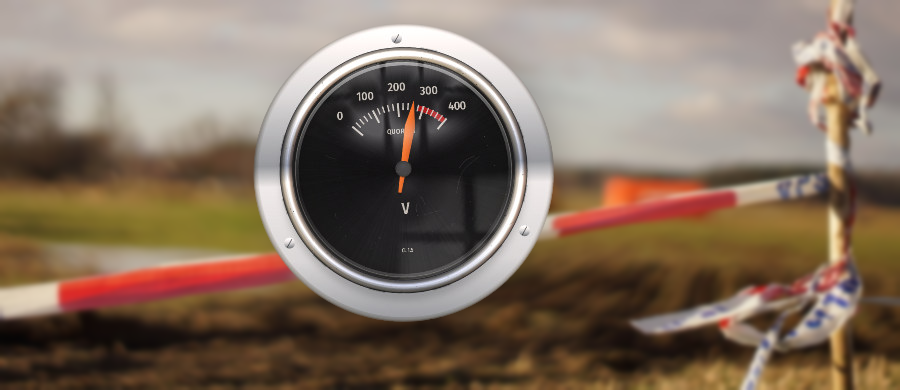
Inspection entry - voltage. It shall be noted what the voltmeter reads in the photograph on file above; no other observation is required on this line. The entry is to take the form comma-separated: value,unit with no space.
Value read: 260,V
